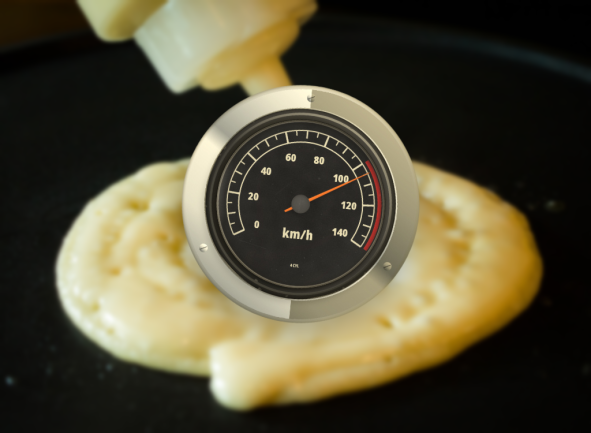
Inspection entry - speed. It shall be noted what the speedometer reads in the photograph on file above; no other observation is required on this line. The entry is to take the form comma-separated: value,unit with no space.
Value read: 105,km/h
